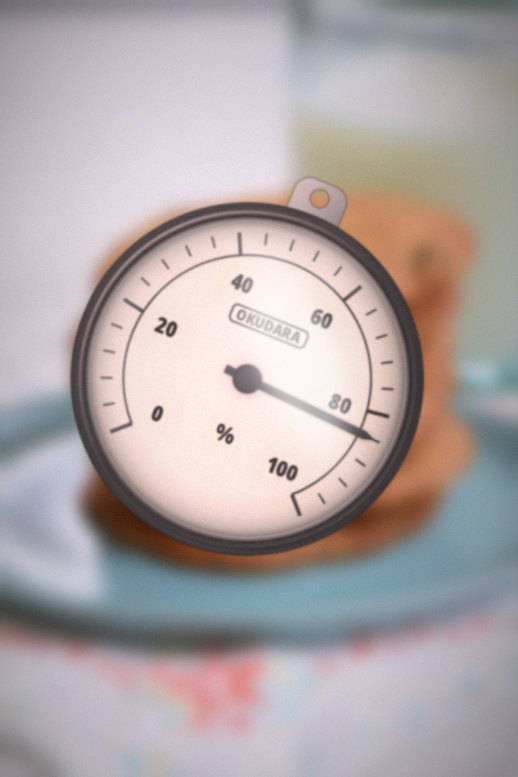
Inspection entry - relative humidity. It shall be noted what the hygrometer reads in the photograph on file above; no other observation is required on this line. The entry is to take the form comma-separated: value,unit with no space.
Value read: 84,%
